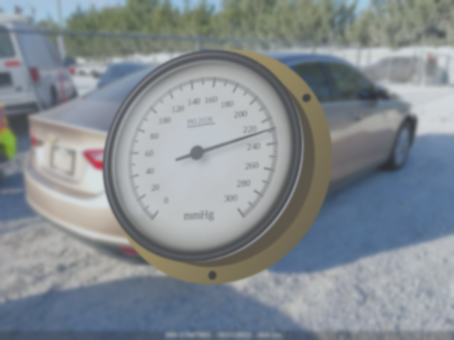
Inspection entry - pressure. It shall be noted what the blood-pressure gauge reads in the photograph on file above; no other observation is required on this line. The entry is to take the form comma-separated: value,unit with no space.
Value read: 230,mmHg
